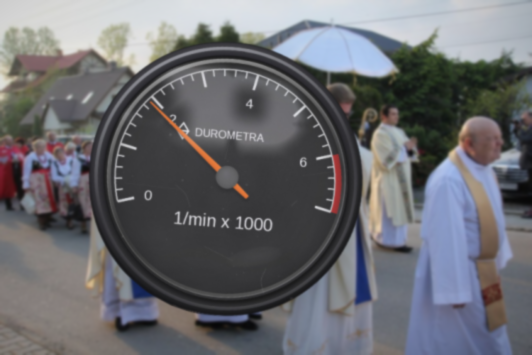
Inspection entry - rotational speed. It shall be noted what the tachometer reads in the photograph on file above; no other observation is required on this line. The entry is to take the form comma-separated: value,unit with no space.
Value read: 1900,rpm
